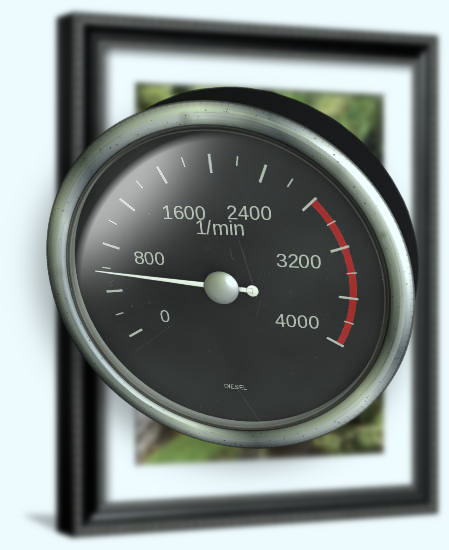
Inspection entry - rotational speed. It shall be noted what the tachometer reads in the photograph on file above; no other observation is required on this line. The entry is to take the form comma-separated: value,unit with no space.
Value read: 600,rpm
